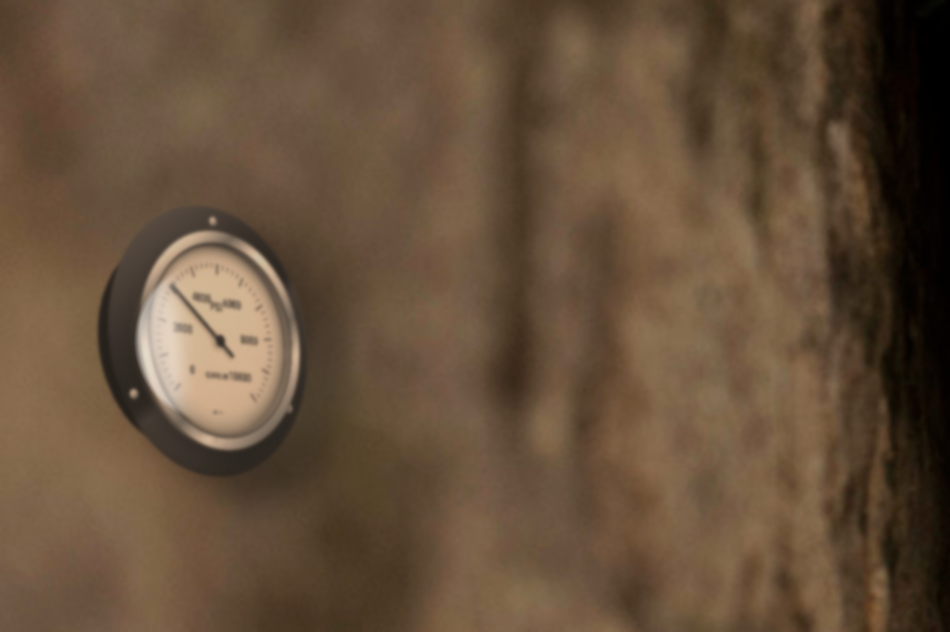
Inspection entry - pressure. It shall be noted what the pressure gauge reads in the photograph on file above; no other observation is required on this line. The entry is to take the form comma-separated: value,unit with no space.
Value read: 3000,psi
